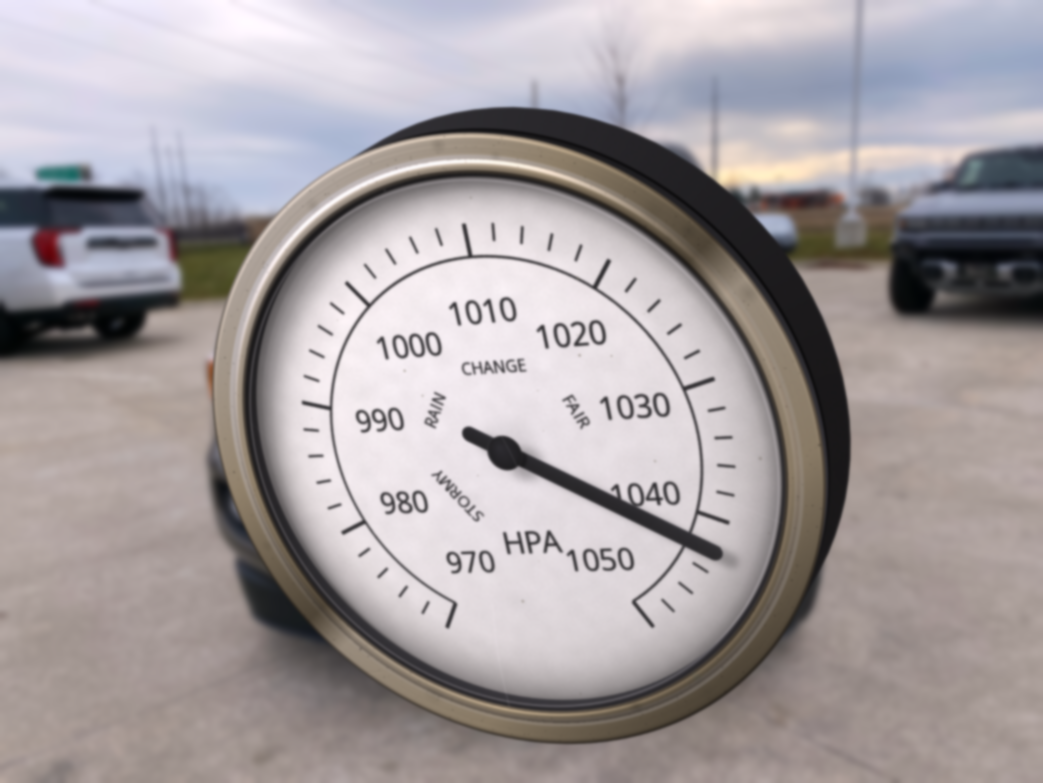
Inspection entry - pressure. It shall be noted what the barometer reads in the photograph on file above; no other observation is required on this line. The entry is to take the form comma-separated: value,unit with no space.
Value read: 1042,hPa
